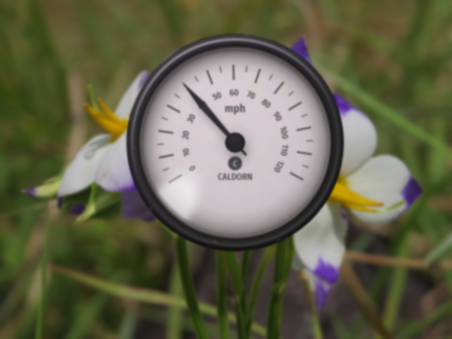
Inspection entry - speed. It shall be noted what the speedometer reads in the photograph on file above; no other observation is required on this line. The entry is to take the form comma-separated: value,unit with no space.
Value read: 40,mph
